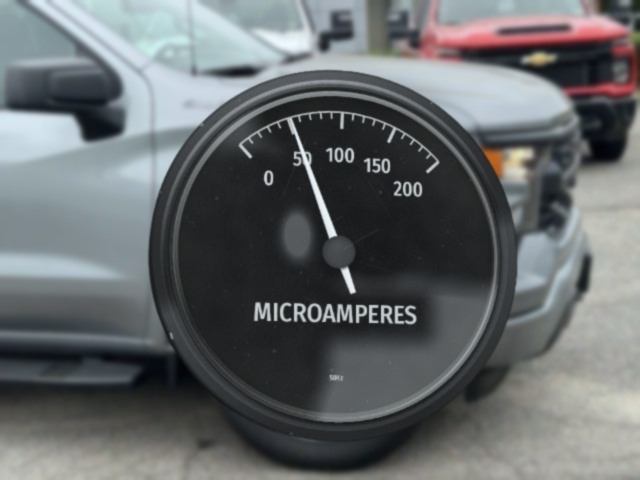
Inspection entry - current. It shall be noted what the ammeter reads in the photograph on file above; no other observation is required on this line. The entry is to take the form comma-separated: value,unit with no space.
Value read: 50,µA
